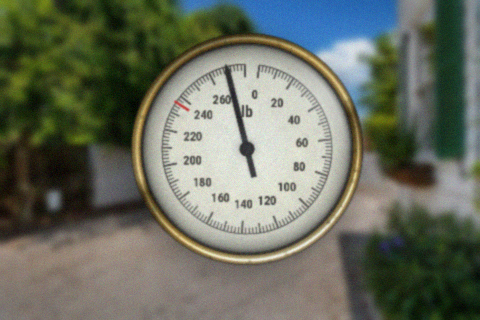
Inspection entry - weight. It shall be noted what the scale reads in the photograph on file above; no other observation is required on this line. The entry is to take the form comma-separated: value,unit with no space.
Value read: 270,lb
